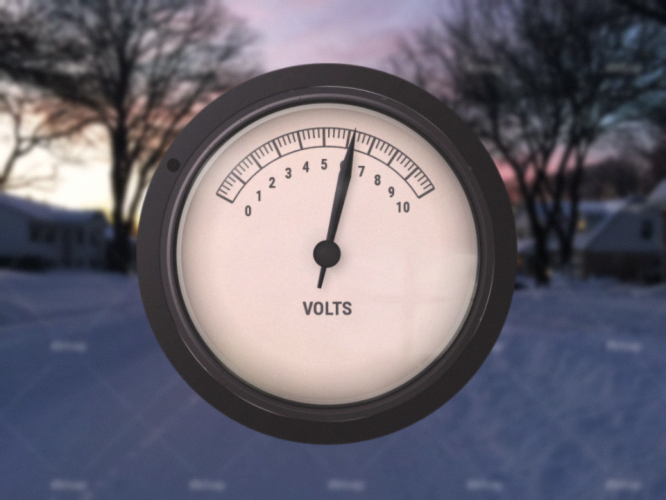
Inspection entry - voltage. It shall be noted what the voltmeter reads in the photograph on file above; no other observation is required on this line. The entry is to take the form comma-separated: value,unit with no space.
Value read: 6.2,V
